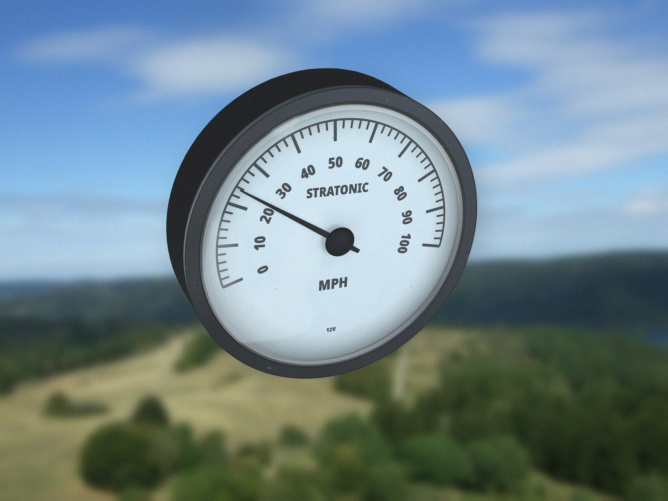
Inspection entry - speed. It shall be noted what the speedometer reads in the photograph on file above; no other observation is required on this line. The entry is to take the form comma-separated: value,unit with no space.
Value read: 24,mph
